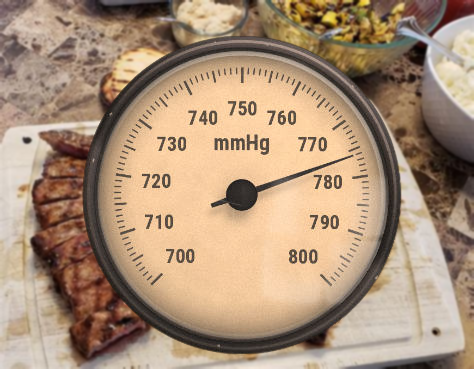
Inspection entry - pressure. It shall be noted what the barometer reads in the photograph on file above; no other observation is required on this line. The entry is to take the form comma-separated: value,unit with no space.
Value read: 776,mmHg
